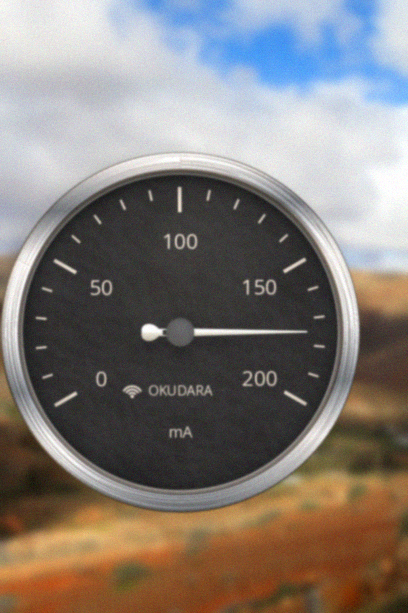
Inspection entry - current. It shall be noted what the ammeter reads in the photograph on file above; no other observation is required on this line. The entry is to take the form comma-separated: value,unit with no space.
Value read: 175,mA
